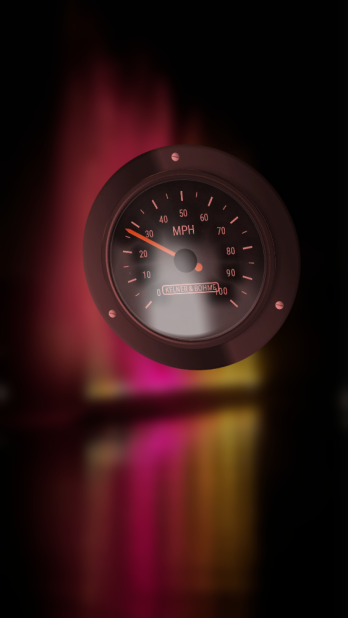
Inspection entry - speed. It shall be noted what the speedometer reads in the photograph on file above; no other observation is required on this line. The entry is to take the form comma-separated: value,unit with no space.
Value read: 27.5,mph
